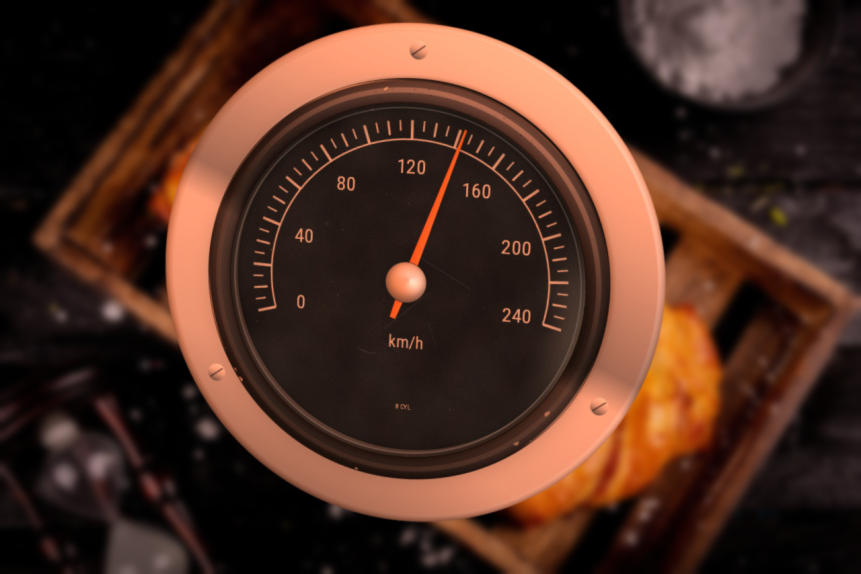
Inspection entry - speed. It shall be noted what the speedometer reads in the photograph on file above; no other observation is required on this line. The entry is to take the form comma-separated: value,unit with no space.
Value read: 142.5,km/h
